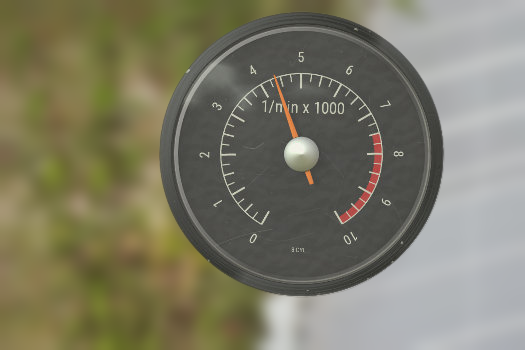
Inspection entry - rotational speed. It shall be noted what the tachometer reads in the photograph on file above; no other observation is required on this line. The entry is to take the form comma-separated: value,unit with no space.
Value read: 4375,rpm
